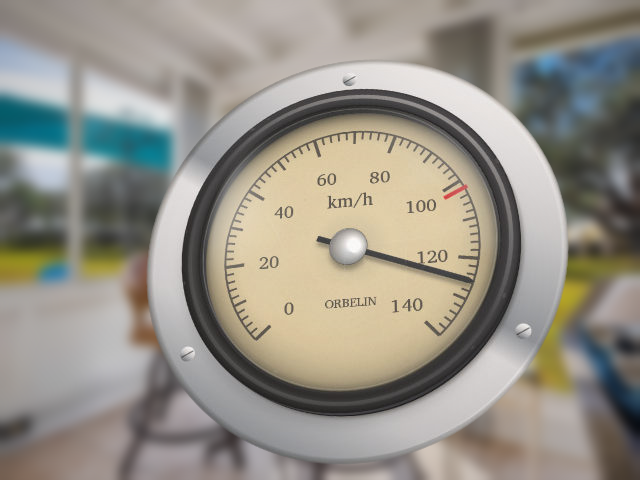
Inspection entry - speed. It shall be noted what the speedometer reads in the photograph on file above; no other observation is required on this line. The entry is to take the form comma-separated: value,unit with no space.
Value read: 126,km/h
